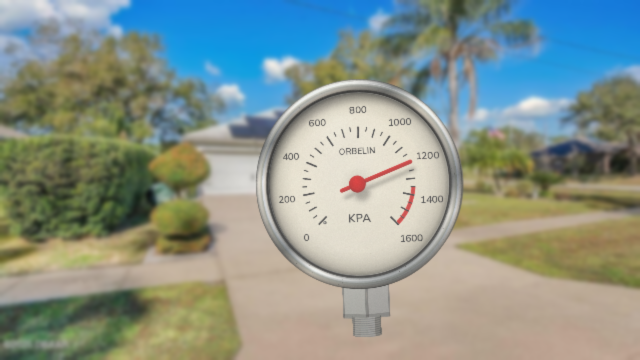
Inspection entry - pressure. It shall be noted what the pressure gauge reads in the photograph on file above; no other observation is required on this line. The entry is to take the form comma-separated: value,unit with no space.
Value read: 1200,kPa
